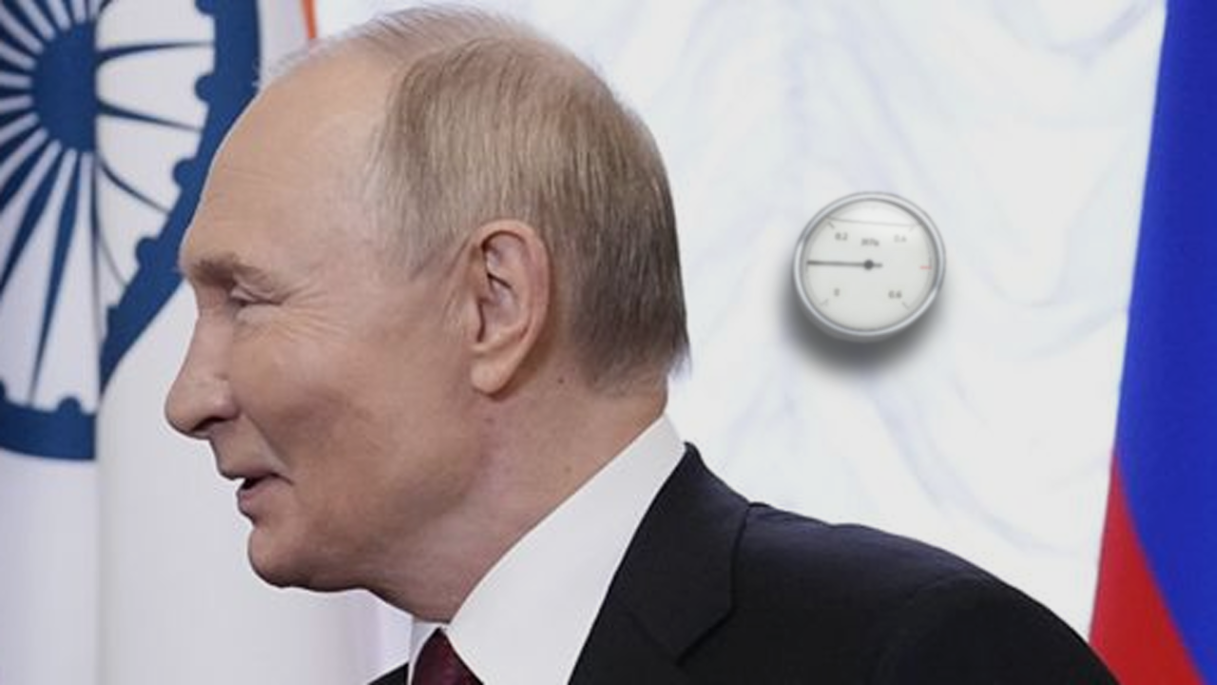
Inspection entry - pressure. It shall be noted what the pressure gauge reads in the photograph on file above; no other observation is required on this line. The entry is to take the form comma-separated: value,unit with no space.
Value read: 0.1,MPa
